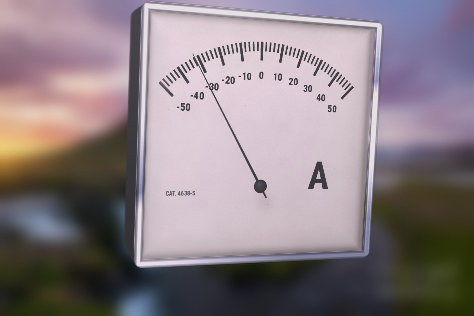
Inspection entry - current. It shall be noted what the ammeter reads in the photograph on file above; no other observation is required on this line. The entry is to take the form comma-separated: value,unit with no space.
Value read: -32,A
